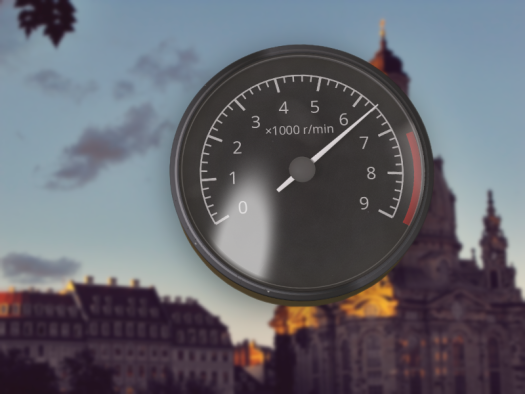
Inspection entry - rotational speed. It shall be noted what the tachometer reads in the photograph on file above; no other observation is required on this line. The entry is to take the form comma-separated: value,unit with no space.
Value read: 6400,rpm
